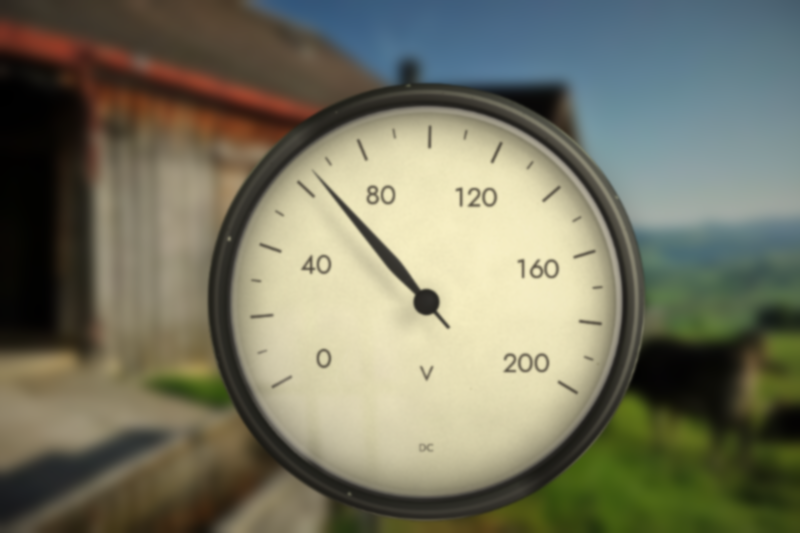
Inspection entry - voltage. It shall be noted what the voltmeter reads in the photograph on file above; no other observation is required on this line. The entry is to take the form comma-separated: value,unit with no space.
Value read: 65,V
